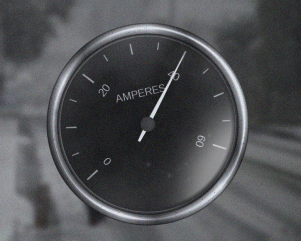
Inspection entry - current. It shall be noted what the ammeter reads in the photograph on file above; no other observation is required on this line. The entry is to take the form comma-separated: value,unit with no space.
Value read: 40,A
